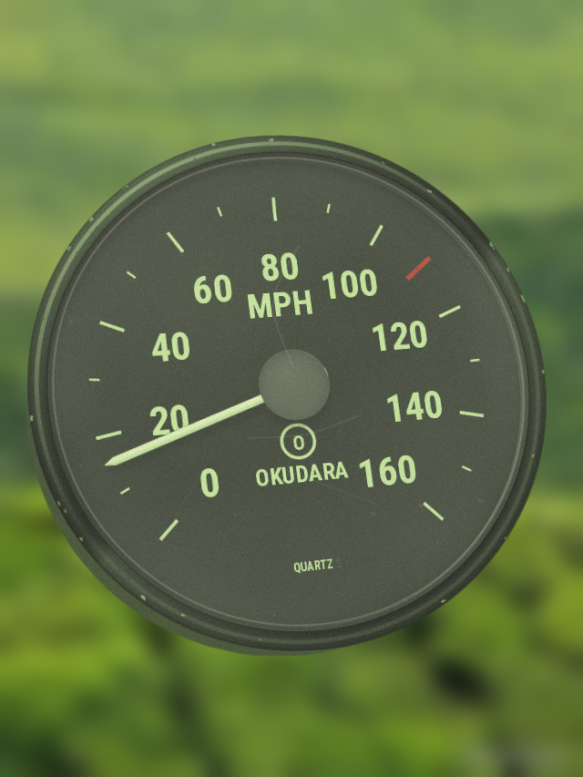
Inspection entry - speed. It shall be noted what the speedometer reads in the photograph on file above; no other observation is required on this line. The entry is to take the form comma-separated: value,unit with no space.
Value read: 15,mph
